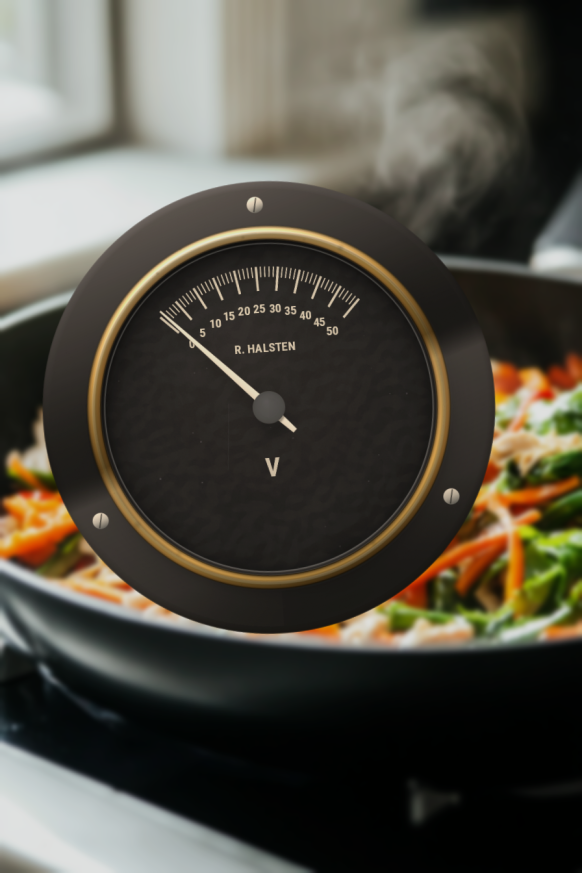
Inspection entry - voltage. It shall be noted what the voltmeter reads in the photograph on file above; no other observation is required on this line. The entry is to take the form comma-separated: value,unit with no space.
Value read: 1,V
